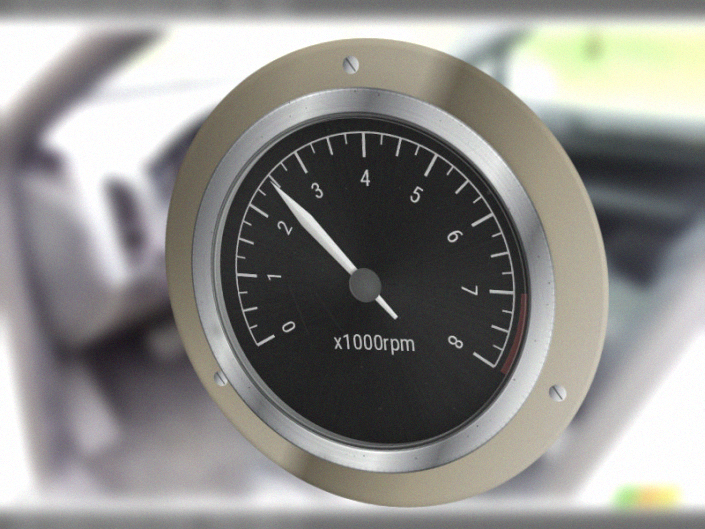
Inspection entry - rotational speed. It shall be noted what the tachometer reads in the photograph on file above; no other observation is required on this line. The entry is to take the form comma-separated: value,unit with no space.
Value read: 2500,rpm
